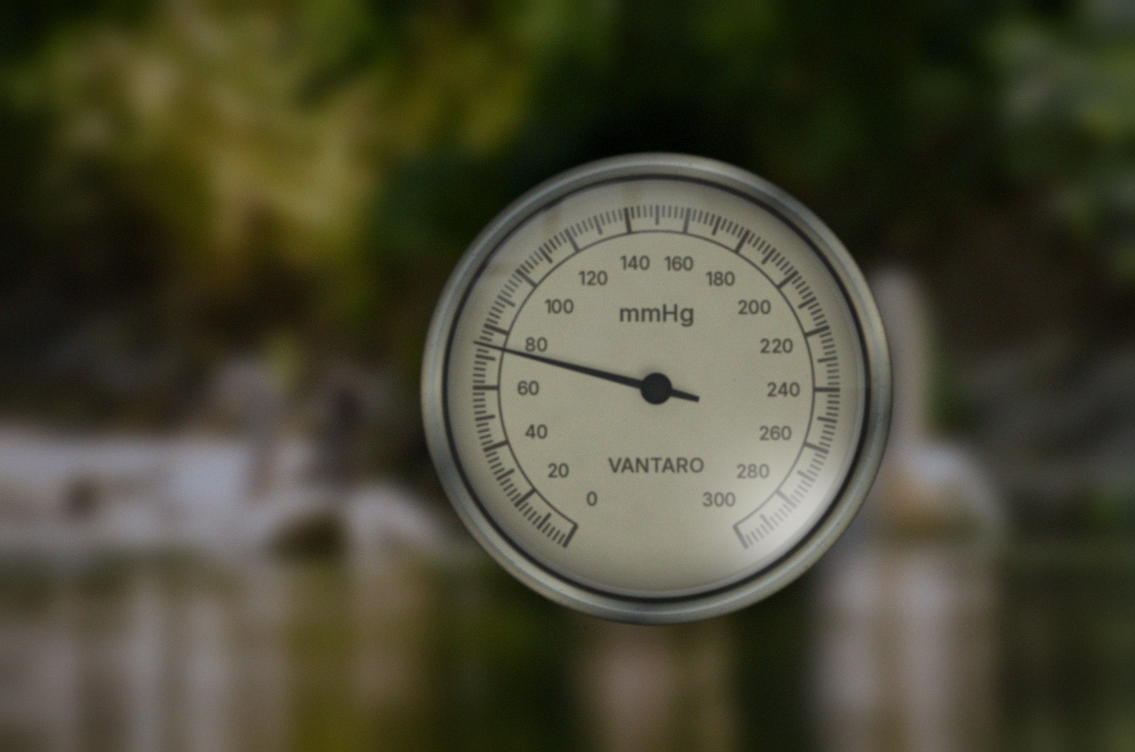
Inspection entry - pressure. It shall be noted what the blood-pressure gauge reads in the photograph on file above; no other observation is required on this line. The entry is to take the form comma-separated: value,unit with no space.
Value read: 74,mmHg
